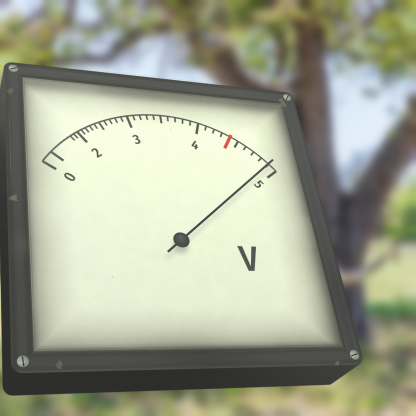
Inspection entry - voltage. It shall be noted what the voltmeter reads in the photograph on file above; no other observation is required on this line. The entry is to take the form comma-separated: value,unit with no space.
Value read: 4.9,V
